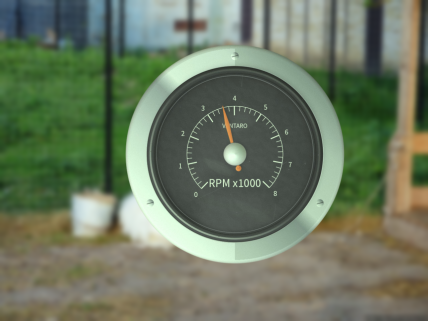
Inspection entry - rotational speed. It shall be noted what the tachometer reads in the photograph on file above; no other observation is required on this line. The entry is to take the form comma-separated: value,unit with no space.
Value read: 3600,rpm
